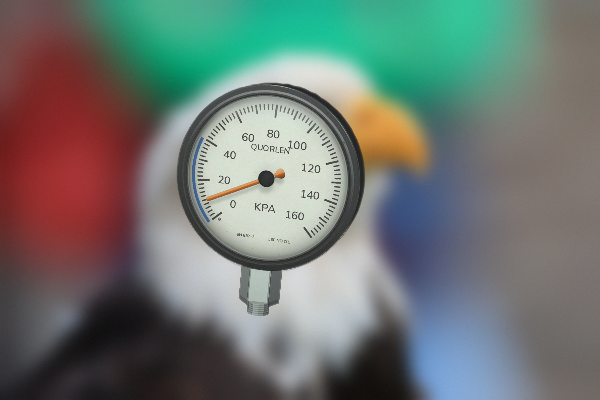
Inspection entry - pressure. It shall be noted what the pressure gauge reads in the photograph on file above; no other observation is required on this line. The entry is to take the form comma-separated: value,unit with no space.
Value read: 10,kPa
